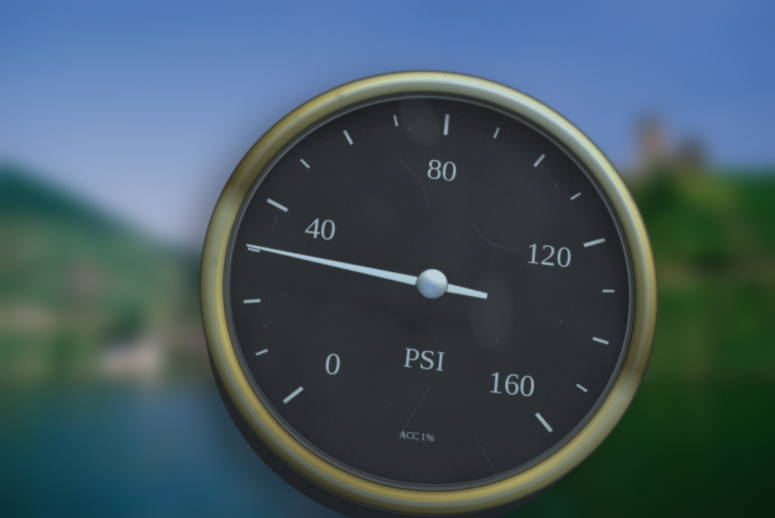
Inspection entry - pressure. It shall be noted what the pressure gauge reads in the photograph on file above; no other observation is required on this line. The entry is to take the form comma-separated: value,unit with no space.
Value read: 30,psi
